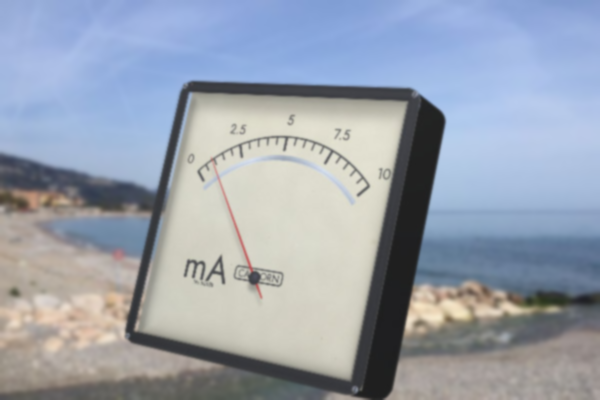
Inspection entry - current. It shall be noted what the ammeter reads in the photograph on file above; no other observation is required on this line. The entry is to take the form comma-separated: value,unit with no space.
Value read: 1,mA
